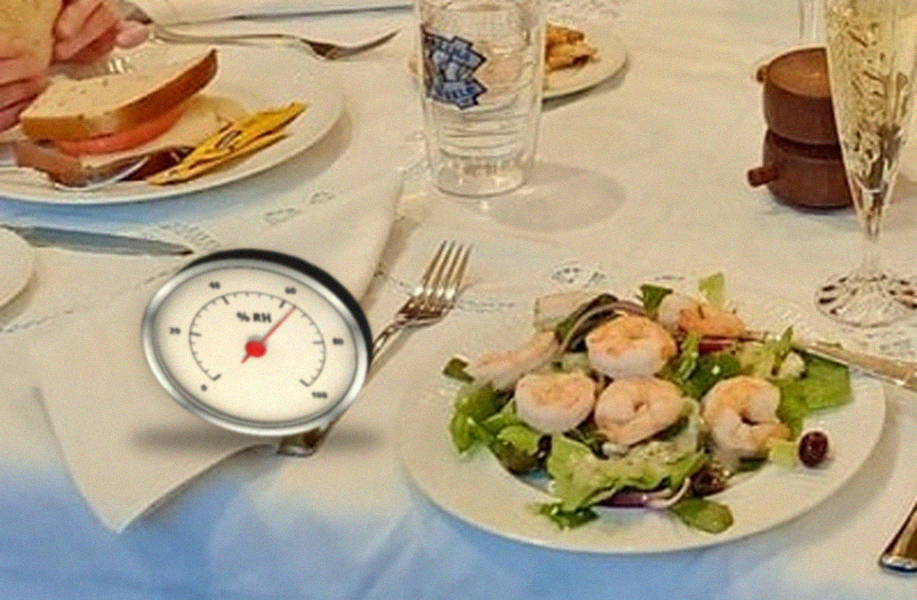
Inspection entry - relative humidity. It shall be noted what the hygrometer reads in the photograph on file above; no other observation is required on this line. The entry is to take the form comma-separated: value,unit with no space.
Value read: 64,%
